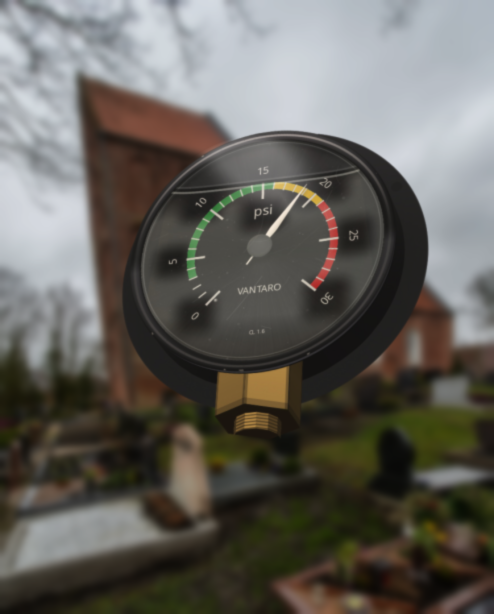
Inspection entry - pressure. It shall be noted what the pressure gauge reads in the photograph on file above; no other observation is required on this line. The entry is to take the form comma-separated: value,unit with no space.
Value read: 19,psi
